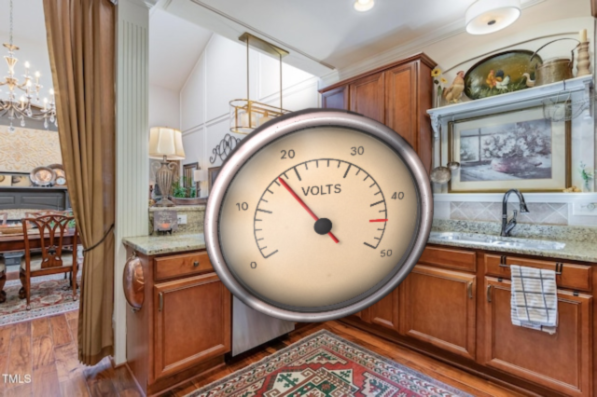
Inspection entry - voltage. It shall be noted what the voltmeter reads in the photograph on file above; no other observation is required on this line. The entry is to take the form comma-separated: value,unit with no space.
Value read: 17,V
